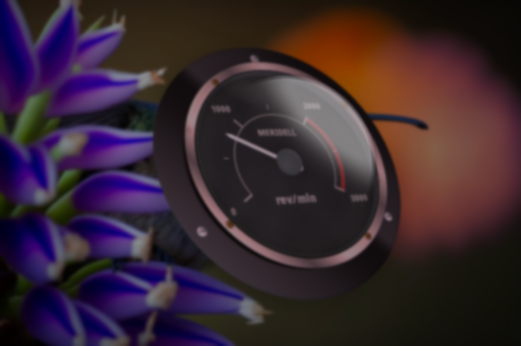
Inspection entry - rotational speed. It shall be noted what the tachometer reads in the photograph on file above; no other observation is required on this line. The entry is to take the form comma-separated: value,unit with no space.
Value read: 750,rpm
